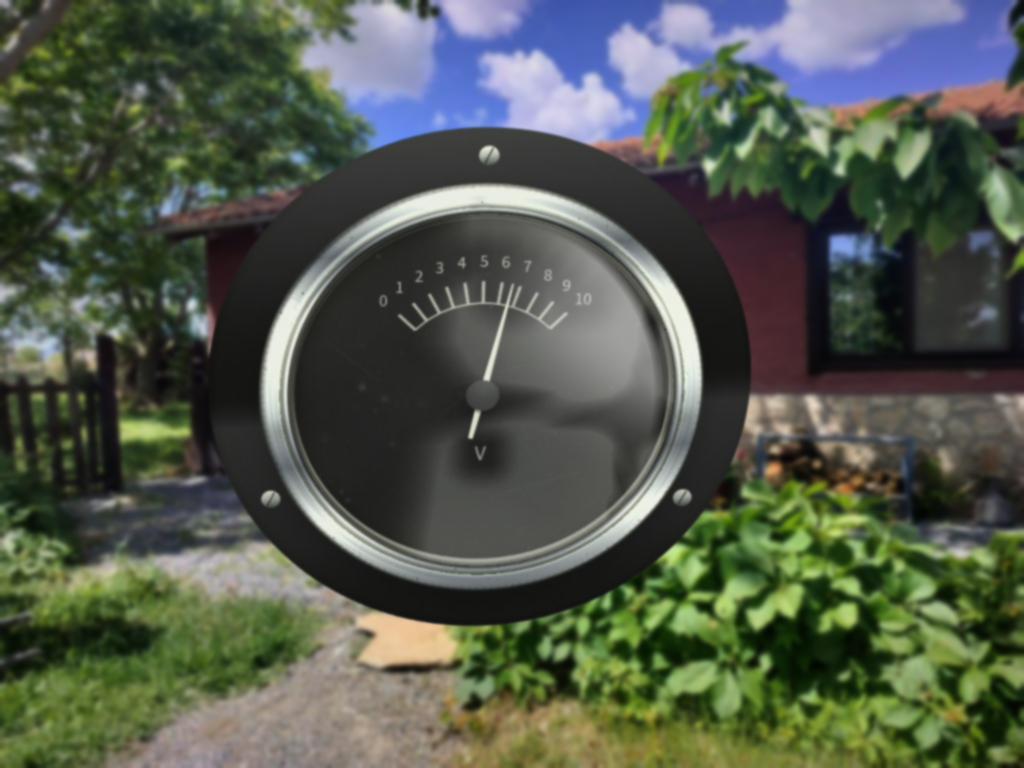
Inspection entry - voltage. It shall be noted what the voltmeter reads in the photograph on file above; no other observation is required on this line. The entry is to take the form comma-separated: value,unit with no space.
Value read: 6.5,V
